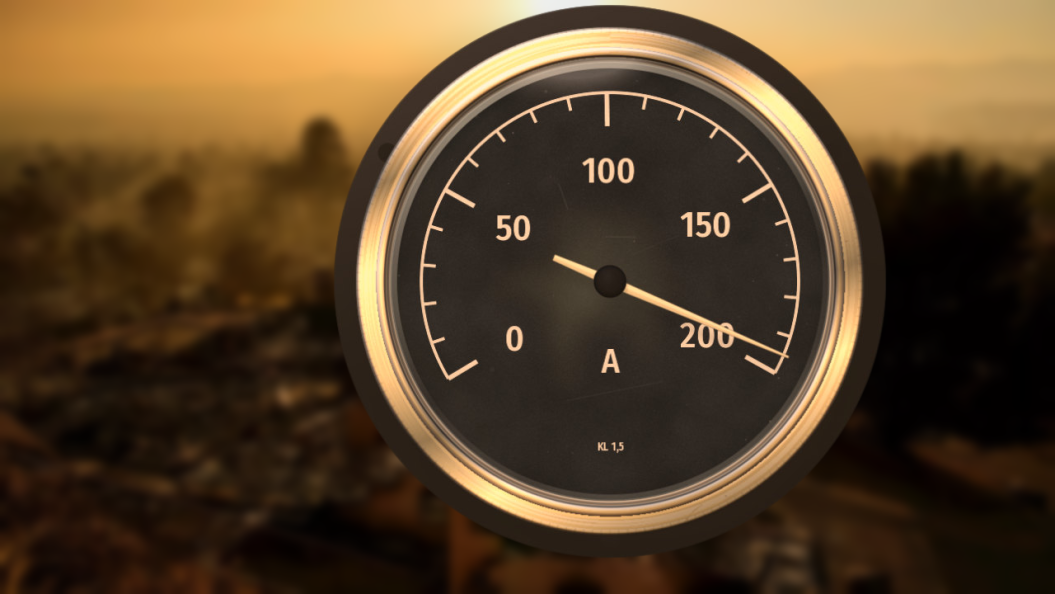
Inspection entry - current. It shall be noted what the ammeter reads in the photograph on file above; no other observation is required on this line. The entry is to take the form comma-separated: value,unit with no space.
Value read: 195,A
